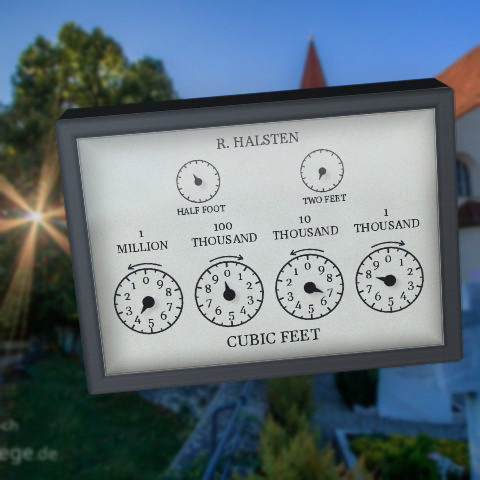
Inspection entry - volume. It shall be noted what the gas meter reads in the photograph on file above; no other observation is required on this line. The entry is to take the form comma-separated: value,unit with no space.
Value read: 396800,ft³
